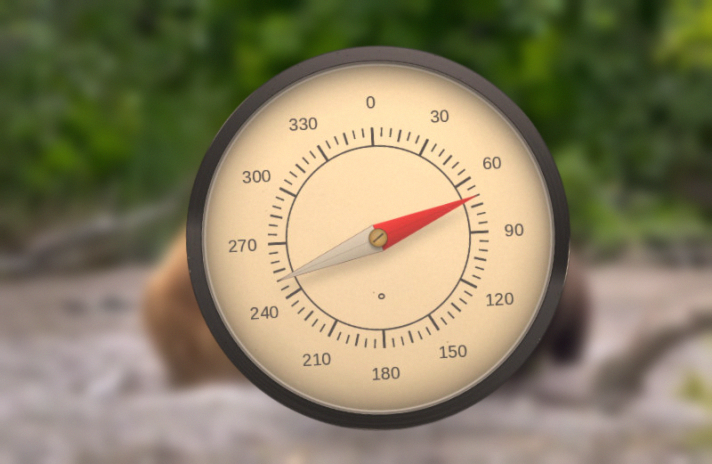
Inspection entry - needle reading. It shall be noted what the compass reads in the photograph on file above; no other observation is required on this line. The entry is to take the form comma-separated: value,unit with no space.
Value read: 70,°
